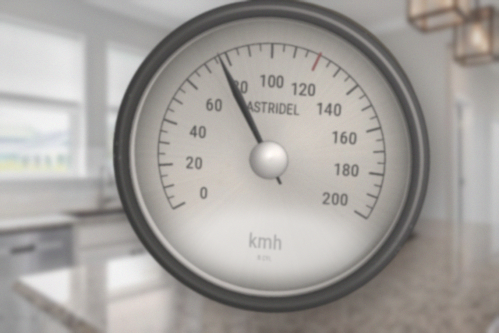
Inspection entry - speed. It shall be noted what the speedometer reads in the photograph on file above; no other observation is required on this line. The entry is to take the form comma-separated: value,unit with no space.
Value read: 77.5,km/h
